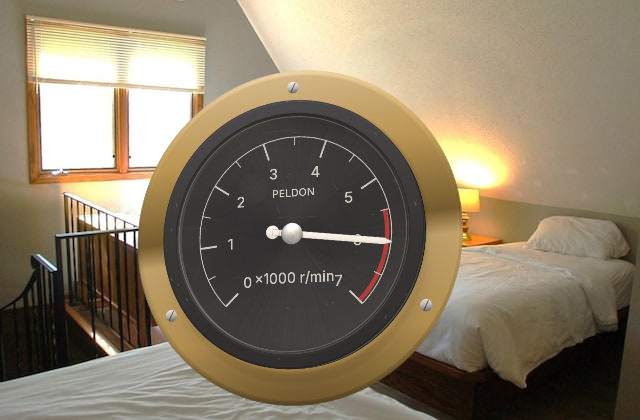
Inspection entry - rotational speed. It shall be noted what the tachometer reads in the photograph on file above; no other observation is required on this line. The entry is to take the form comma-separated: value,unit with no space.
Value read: 6000,rpm
